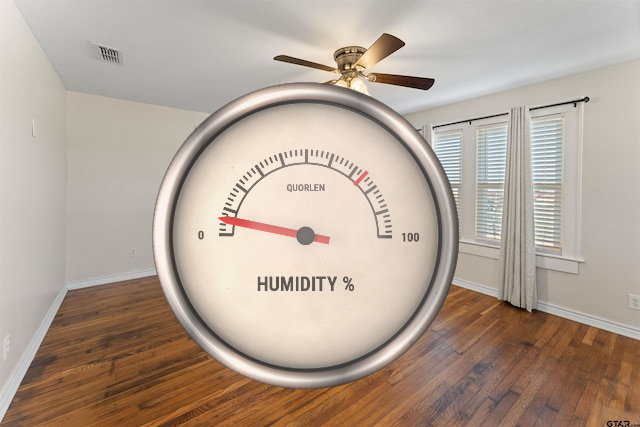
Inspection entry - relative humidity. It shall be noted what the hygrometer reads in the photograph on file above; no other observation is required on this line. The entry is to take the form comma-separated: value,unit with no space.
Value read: 6,%
